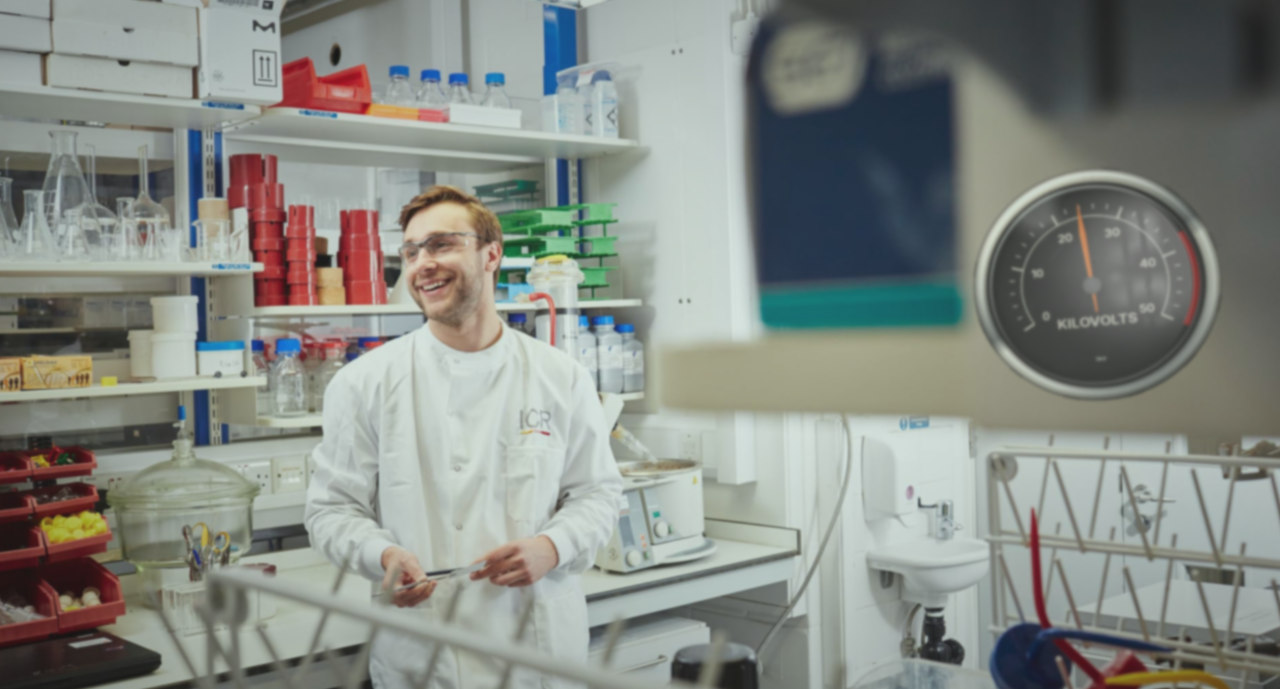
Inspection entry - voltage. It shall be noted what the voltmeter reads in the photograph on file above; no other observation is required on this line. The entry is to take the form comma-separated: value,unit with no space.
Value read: 24,kV
